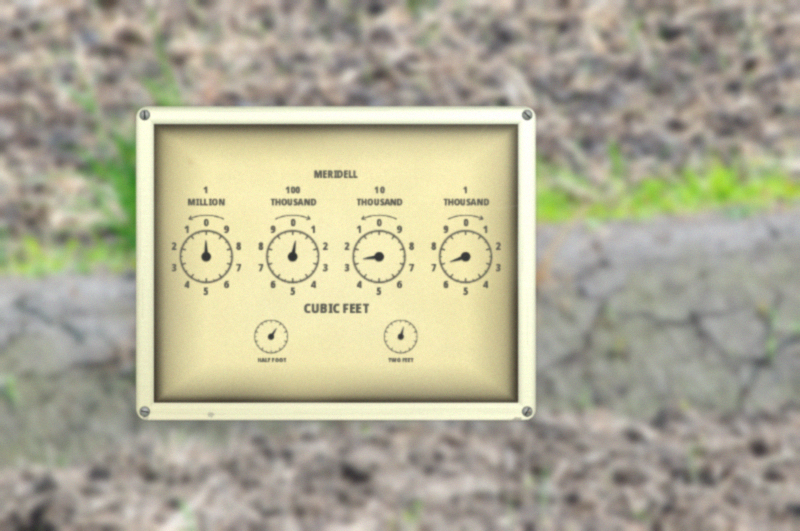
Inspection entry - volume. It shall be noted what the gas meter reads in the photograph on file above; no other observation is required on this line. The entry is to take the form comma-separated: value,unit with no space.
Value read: 2700,ft³
